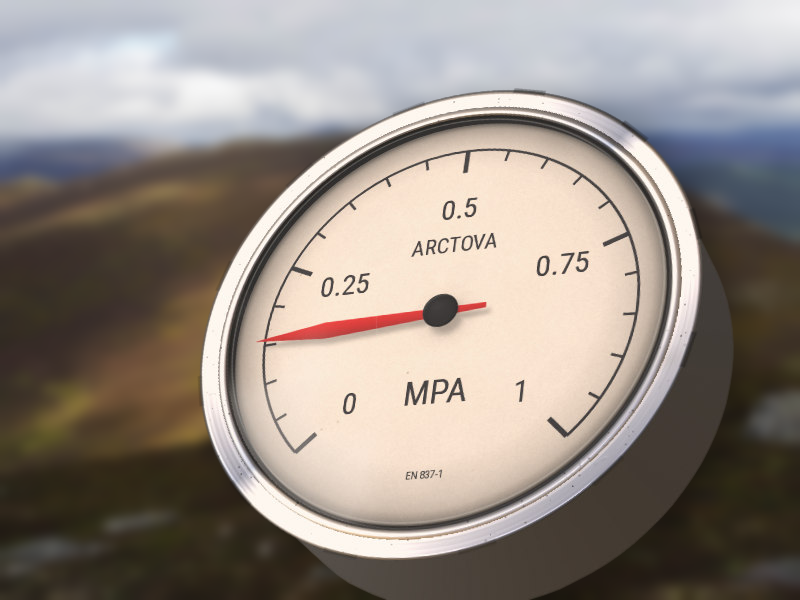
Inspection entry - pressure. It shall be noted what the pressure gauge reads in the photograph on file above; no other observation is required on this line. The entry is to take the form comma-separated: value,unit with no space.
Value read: 0.15,MPa
